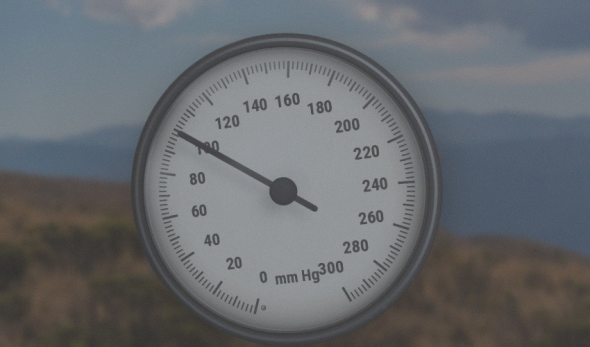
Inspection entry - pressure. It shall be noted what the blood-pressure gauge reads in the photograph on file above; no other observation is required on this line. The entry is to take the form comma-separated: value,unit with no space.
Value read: 100,mmHg
